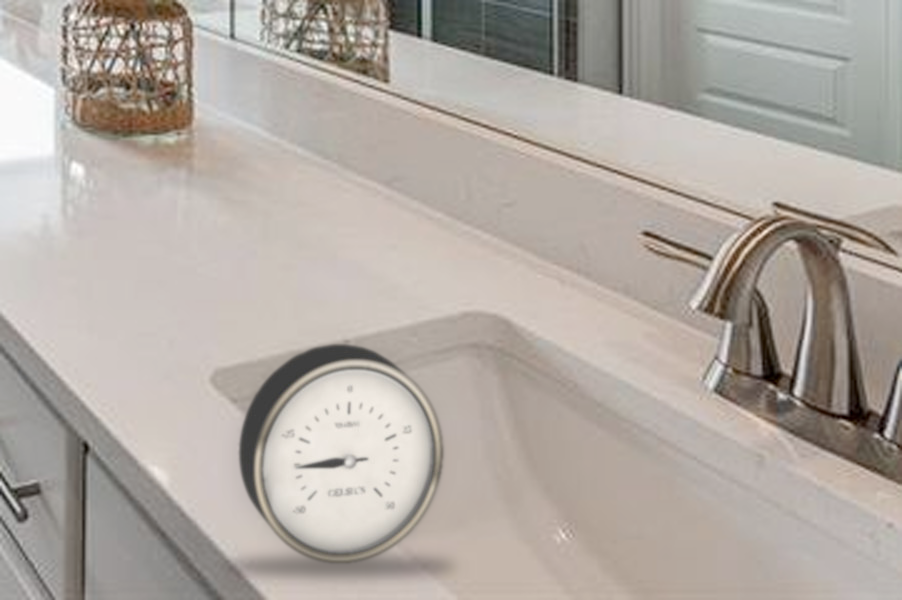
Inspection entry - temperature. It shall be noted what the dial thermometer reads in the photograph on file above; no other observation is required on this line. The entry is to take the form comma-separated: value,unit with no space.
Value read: -35,°C
